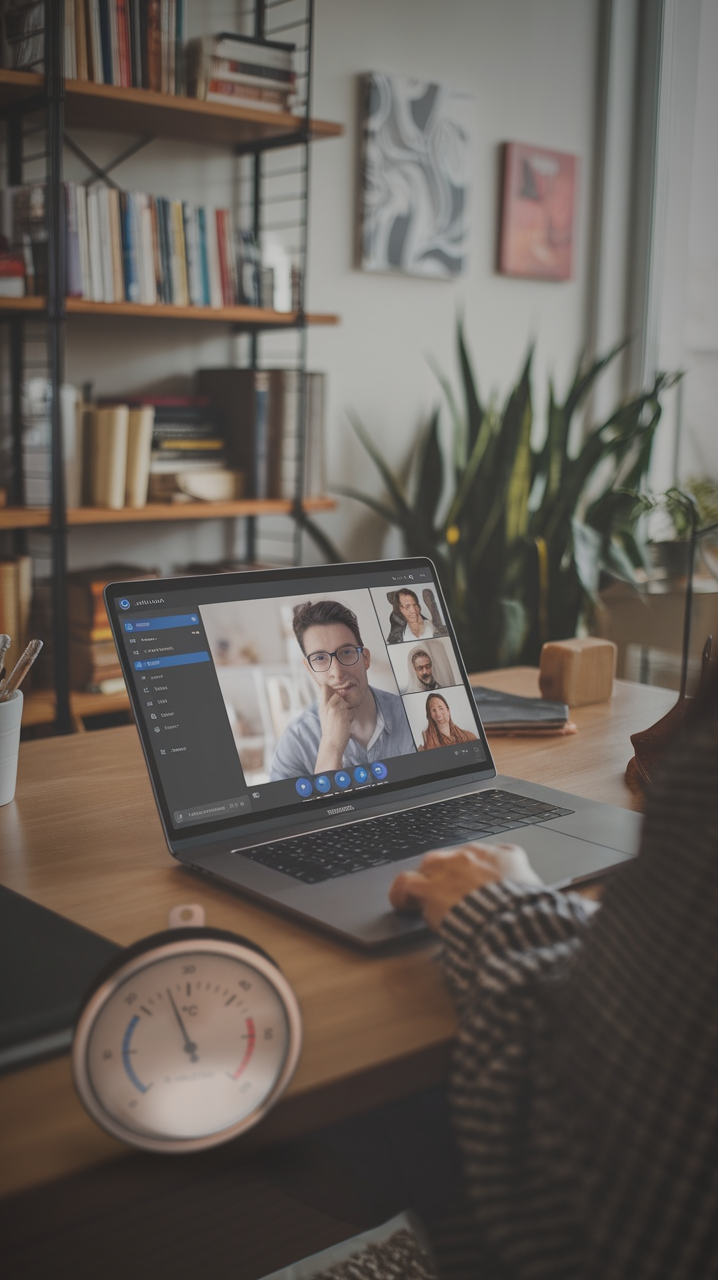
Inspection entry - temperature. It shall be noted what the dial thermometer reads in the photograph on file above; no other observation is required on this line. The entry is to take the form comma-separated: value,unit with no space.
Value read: 26,°C
